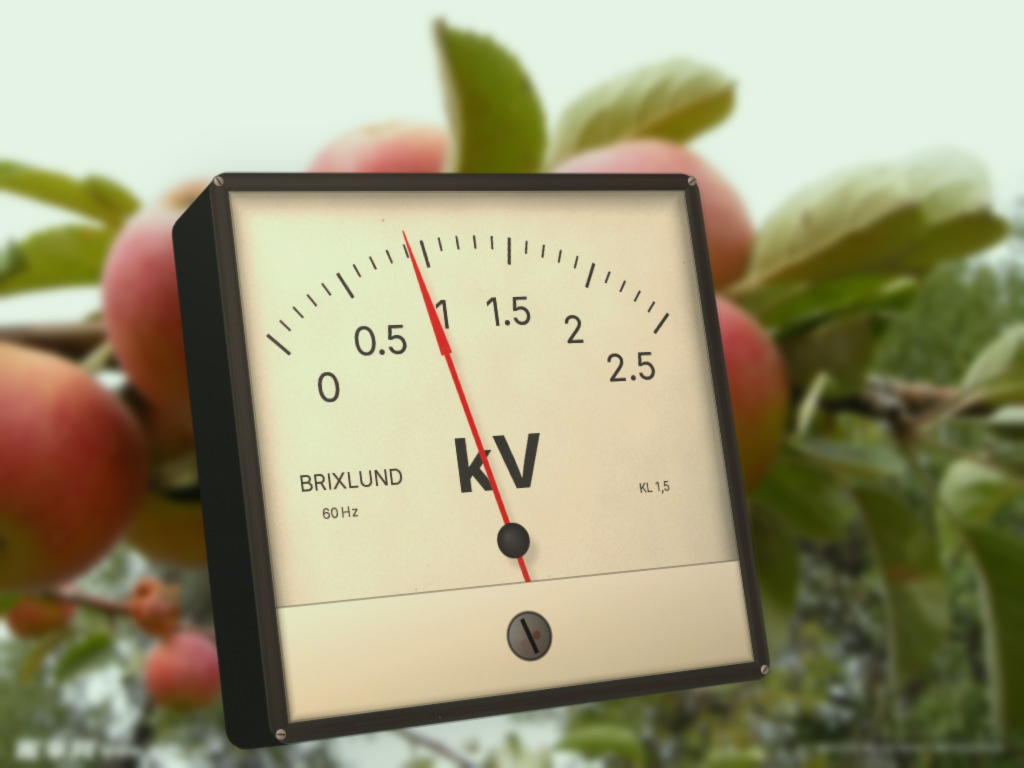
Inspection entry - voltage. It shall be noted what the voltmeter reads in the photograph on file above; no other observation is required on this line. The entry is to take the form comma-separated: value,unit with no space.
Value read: 0.9,kV
